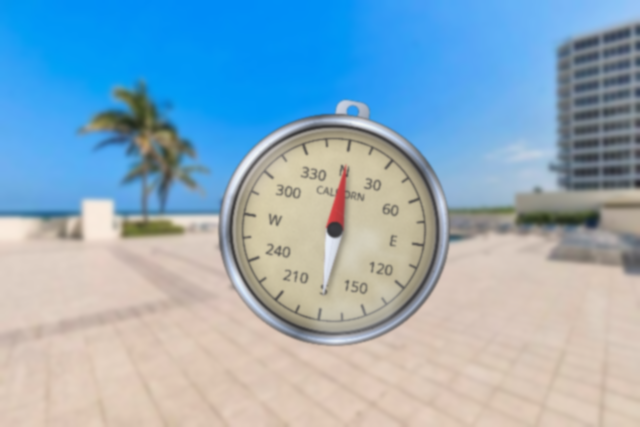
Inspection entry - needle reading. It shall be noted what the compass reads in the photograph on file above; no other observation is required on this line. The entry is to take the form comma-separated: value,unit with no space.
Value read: 0,°
